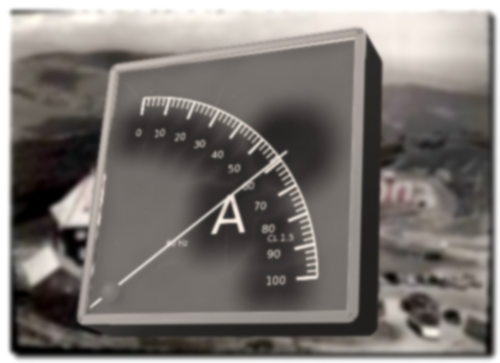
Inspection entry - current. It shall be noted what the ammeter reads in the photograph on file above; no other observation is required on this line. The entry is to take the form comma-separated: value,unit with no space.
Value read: 60,A
